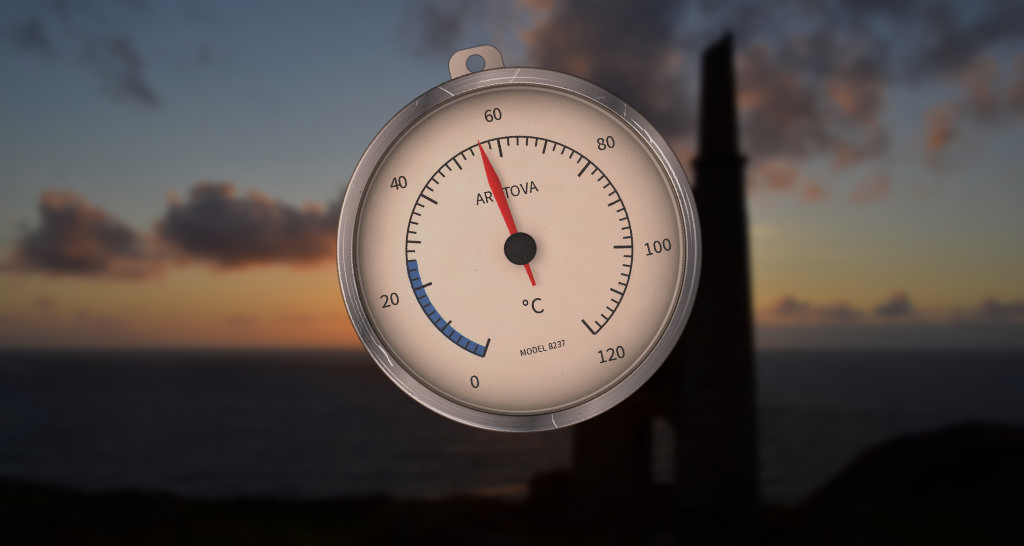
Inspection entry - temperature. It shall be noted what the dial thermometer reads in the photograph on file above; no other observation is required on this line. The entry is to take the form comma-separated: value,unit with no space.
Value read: 56,°C
